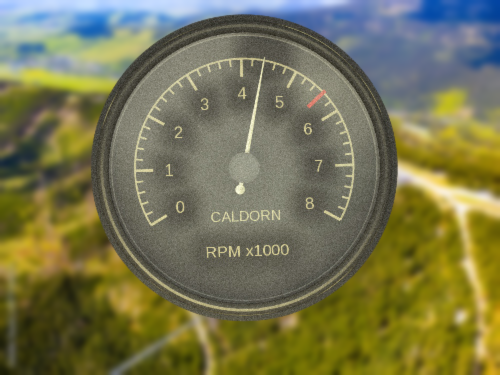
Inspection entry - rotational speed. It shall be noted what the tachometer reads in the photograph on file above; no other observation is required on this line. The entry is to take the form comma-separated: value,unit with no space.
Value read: 4400,rpm
